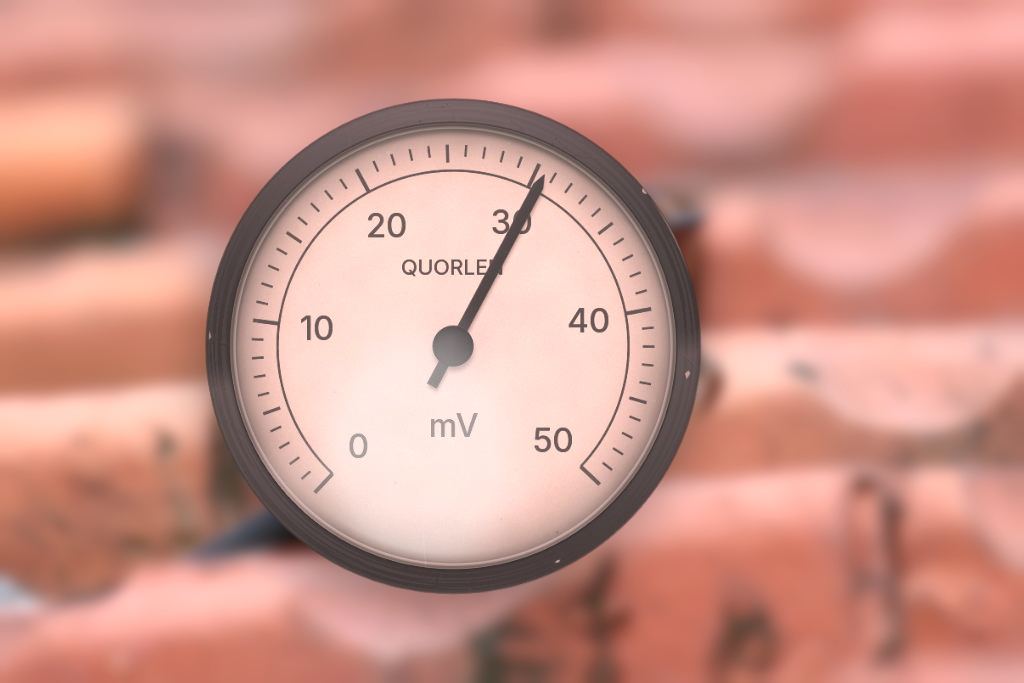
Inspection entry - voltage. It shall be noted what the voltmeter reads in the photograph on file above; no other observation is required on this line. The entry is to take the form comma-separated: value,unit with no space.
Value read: 30.5,mV
